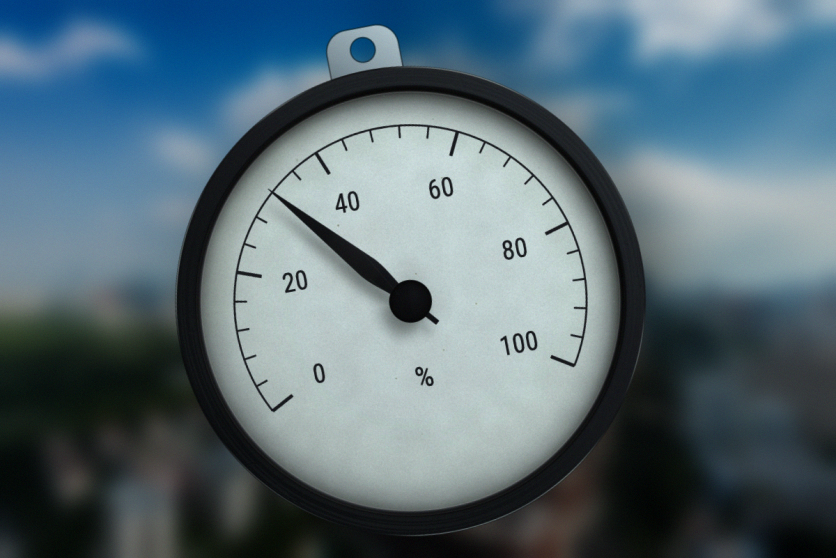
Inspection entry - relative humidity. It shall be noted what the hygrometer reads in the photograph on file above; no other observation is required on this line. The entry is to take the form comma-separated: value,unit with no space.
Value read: 32,%
